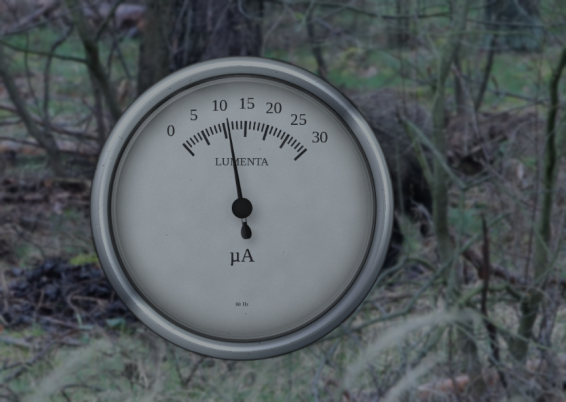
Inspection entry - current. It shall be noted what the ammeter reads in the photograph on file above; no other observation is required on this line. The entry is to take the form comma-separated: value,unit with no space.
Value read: 11,µA
